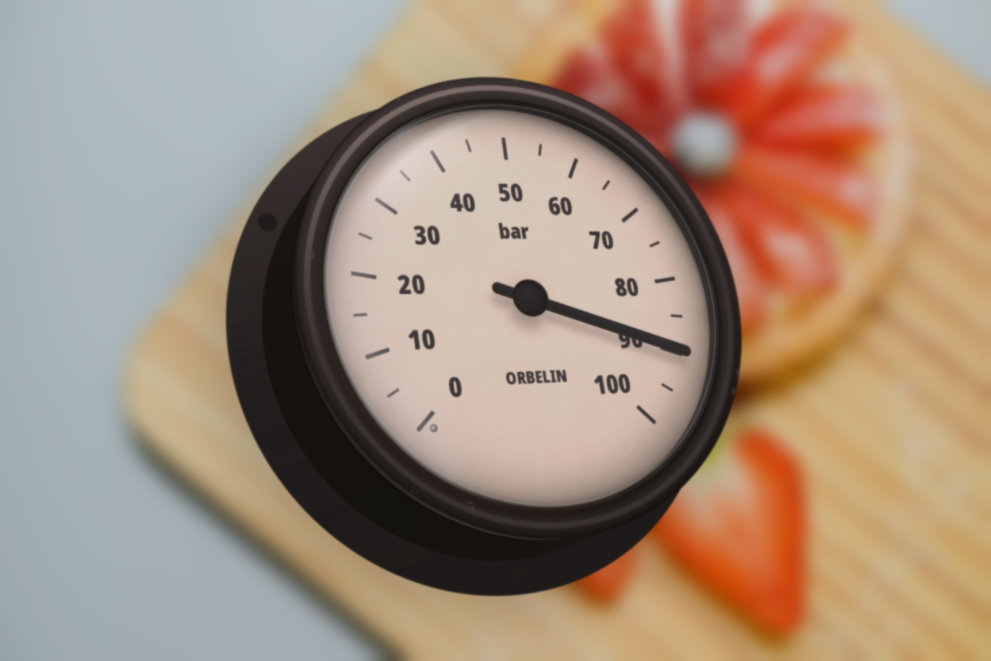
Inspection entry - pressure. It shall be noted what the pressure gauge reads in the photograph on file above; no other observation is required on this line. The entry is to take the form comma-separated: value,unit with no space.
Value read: 90,bar
